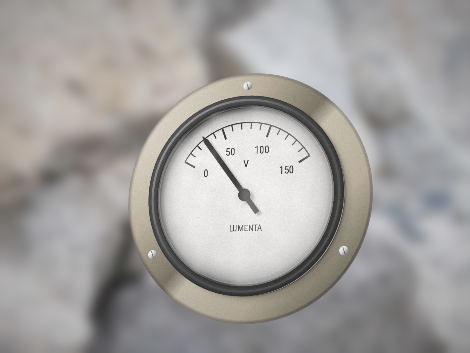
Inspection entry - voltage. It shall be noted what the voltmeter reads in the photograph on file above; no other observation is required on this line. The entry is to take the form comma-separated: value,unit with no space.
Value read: 30,V
